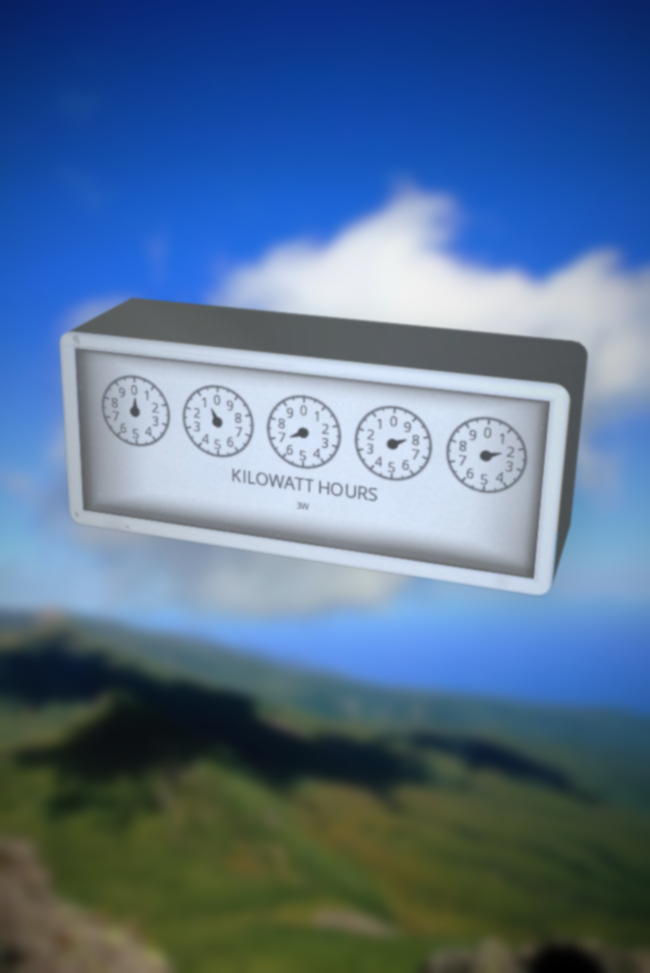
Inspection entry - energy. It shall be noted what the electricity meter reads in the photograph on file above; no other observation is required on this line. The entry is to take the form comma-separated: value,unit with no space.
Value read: 682,kWh
